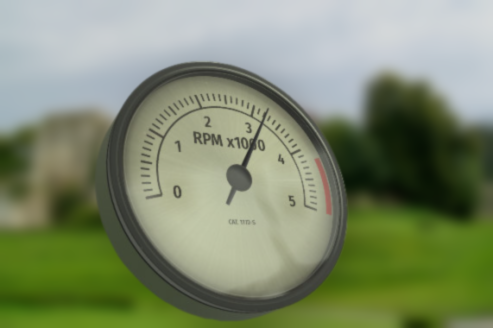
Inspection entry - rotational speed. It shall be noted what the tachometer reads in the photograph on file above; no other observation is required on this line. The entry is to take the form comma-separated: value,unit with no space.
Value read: 3200,rpm
